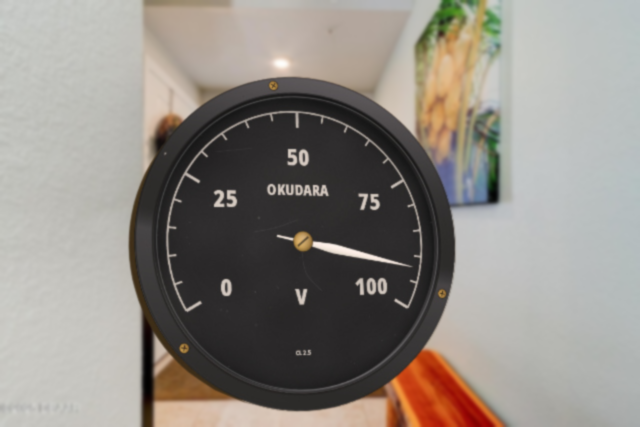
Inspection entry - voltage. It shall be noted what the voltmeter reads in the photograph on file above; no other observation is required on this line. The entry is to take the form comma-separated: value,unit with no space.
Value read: 92.5,V
